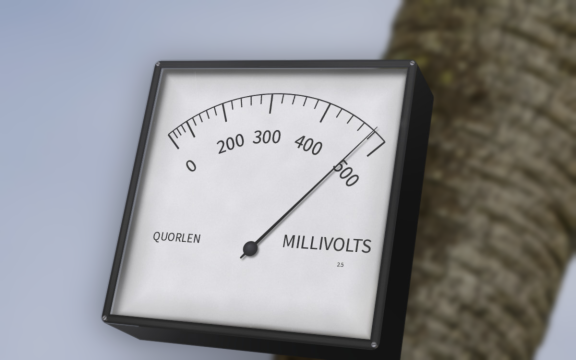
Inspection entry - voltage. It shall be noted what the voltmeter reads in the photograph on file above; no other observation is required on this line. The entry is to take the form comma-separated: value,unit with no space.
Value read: 480,mV
